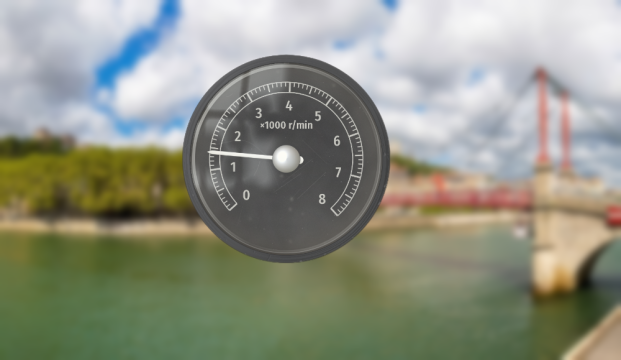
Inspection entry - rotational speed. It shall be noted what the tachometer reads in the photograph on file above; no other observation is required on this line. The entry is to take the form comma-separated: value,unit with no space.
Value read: 1400,rpm
